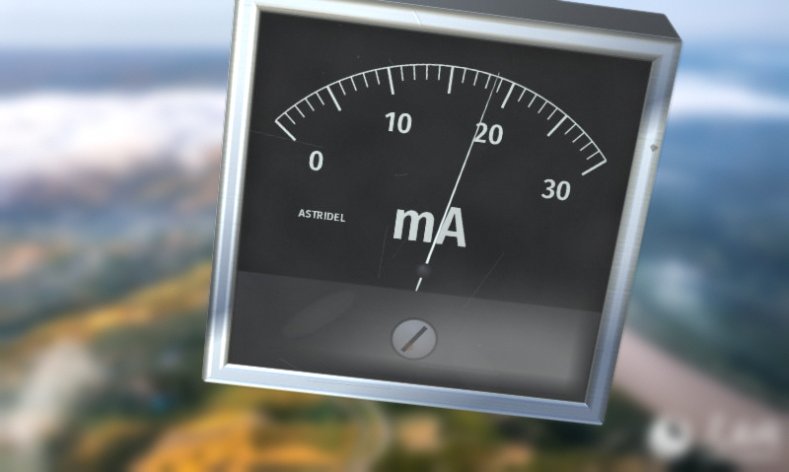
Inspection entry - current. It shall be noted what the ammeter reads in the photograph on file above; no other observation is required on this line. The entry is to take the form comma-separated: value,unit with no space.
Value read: 18.5,mA
